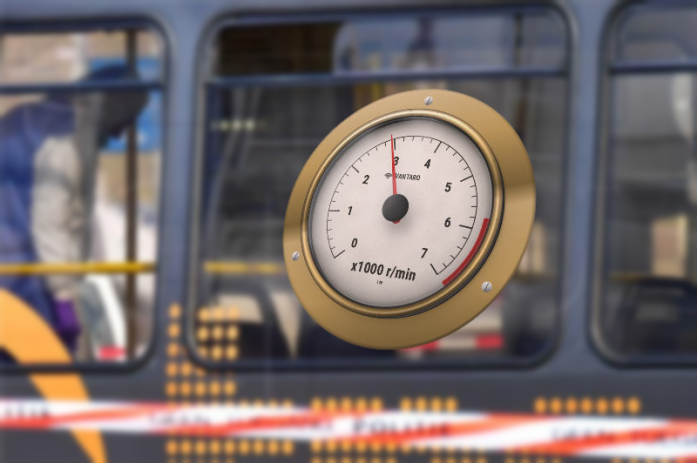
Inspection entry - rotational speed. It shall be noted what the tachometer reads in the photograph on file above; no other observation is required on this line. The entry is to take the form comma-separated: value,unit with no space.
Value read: 3000,rpm
